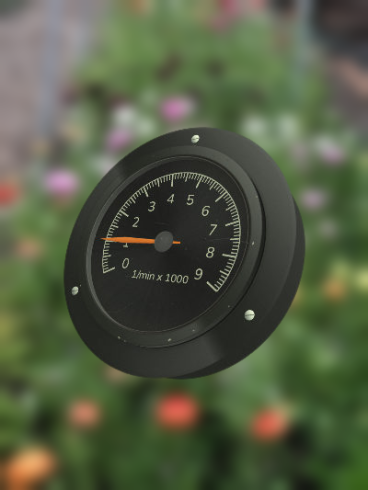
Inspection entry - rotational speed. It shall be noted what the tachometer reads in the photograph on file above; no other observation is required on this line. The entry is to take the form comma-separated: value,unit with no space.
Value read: 1000,rpm
